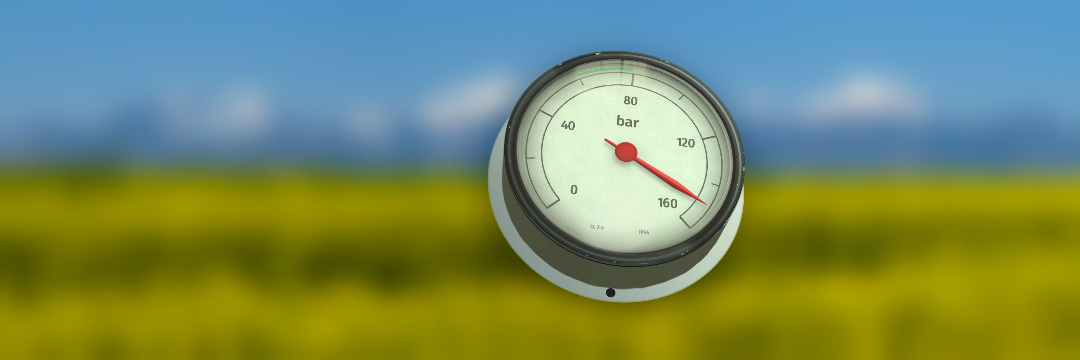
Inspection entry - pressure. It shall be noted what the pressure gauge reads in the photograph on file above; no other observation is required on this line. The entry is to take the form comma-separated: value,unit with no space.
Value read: 150,bar
